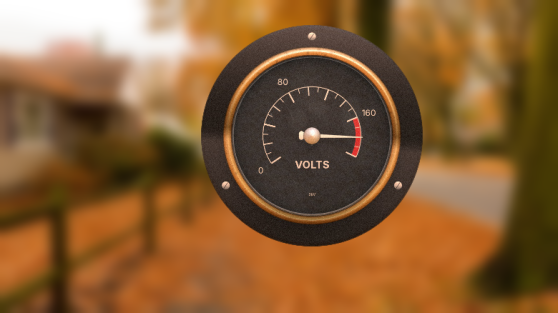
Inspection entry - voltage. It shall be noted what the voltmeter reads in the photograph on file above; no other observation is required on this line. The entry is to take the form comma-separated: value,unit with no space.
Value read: 180,V
